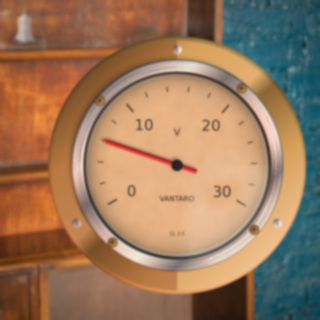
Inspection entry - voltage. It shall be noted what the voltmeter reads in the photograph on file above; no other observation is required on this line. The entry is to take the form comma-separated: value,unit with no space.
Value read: 6,V
